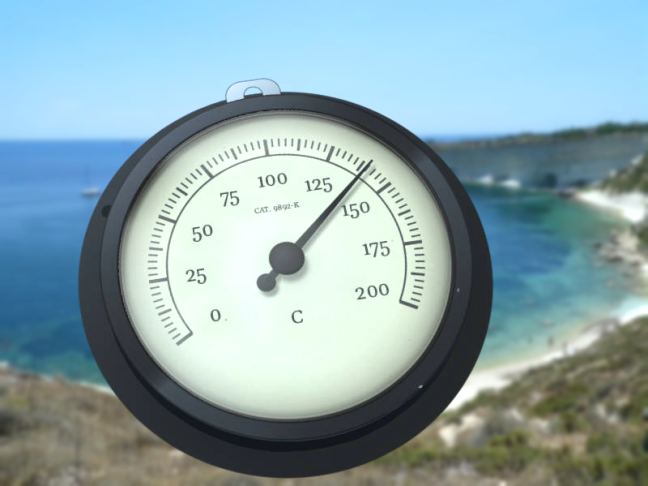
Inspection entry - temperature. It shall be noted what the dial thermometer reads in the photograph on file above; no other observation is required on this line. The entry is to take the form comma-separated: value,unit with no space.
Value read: 140,°C
